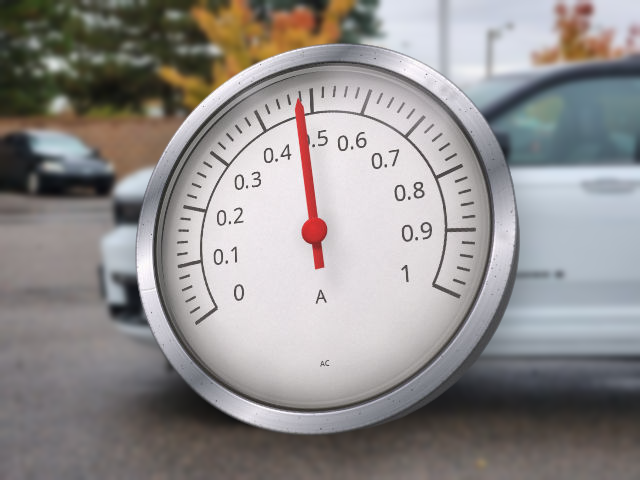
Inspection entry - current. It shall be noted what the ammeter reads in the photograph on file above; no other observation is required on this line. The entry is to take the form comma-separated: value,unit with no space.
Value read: 0.48,A
